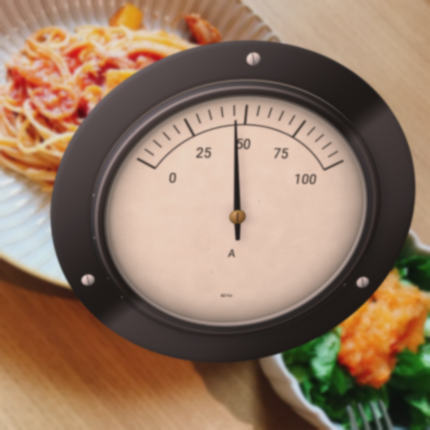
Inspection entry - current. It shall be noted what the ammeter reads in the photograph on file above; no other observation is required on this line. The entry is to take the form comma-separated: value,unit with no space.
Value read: 45,A
